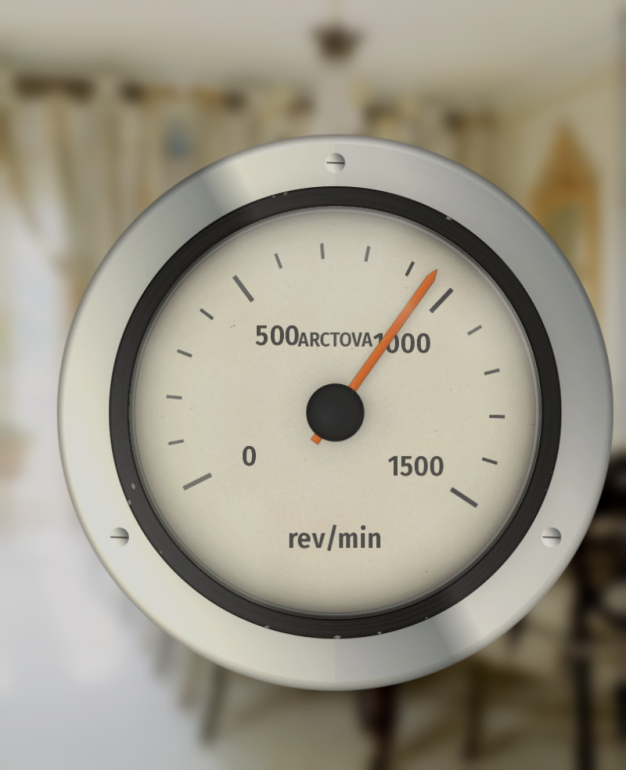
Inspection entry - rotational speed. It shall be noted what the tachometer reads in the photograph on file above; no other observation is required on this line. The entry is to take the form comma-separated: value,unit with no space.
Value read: 950,rpm
